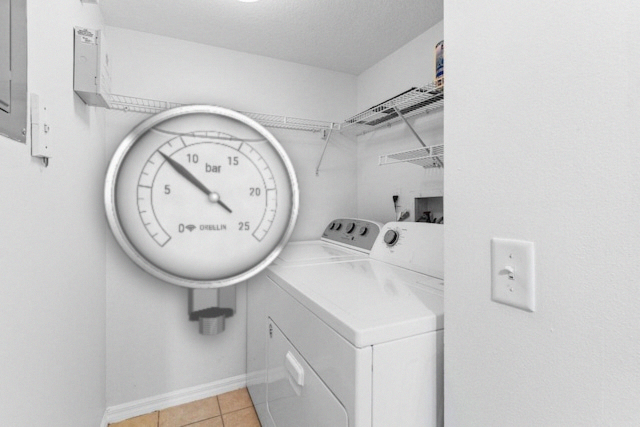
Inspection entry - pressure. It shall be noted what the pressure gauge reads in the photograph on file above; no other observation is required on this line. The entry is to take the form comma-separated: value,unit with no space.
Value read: 8,bar
